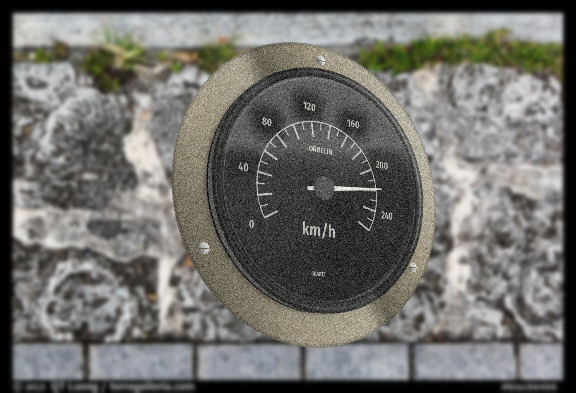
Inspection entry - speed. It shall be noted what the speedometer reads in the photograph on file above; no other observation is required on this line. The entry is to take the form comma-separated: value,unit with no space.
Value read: 220,km/h
